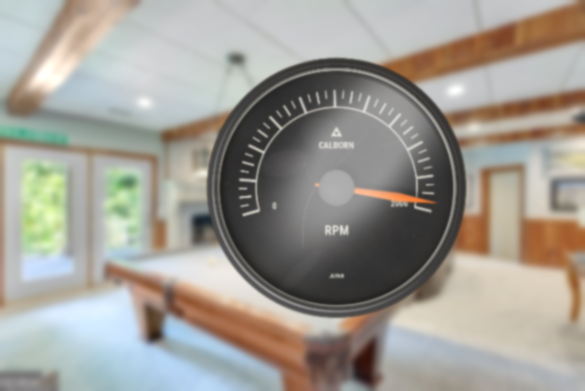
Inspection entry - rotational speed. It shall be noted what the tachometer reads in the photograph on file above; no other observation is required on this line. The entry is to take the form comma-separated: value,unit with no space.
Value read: 1950,rpm
